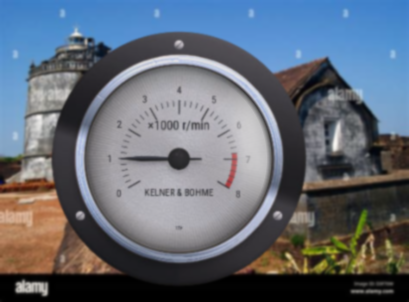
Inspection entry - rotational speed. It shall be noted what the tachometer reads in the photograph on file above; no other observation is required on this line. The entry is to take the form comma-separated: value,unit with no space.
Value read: 1000,rpm
